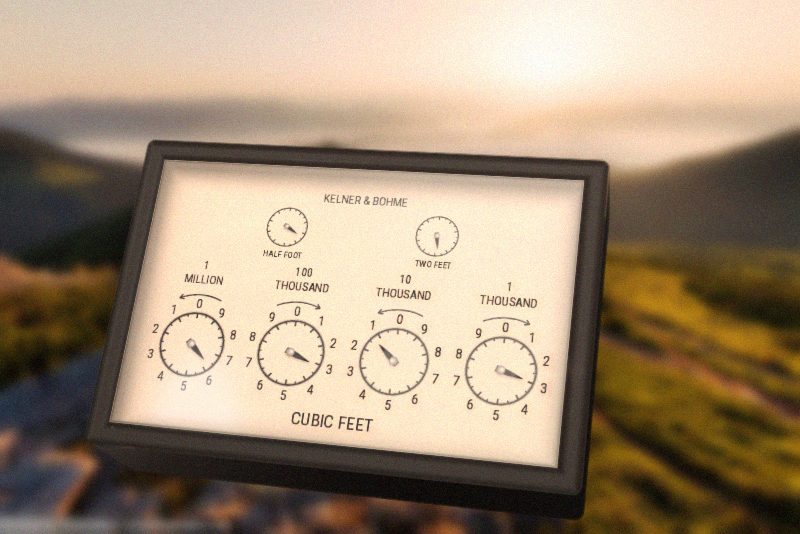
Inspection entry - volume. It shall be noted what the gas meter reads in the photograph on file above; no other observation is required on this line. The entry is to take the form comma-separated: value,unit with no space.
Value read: 631300,ft³
